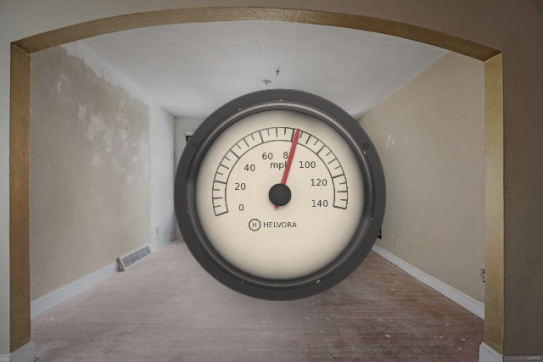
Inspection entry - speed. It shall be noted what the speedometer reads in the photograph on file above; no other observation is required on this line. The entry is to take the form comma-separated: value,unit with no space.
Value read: 82.5,mph
